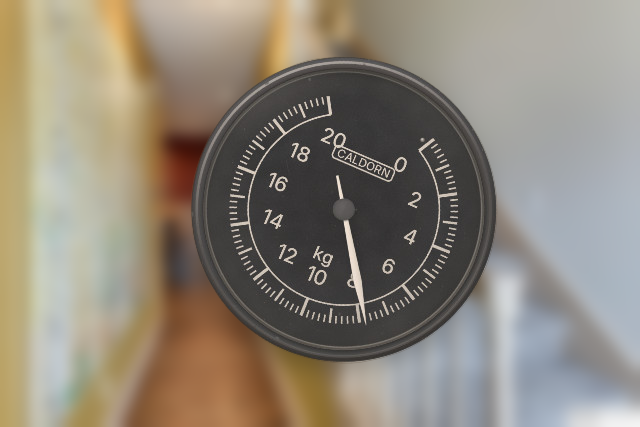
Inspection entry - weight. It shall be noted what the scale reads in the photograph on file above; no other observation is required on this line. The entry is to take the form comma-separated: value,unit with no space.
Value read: 7.8,kg
